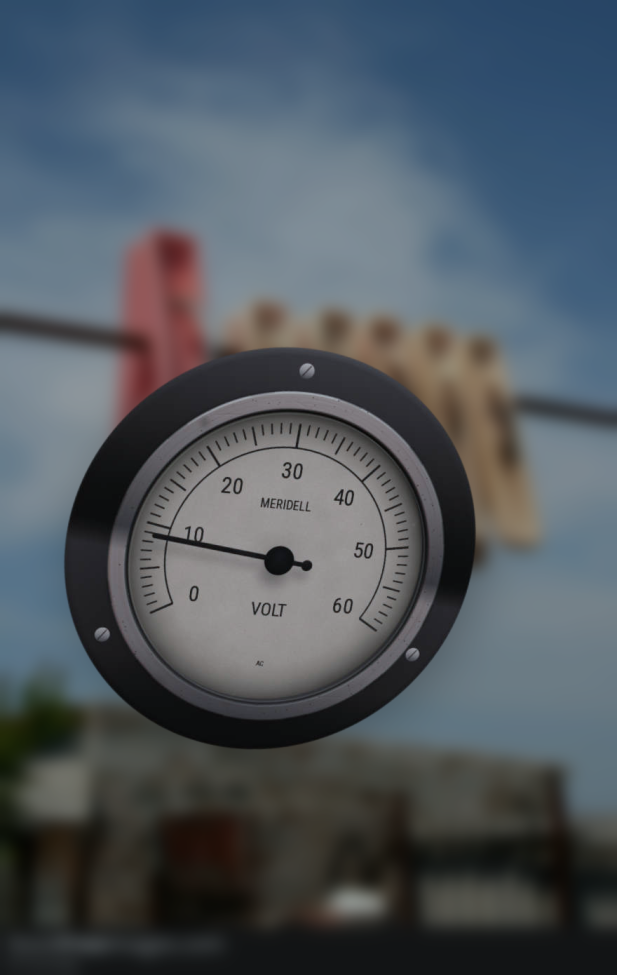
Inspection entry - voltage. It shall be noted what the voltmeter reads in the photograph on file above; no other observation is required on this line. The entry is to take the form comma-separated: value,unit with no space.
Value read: 9,V
